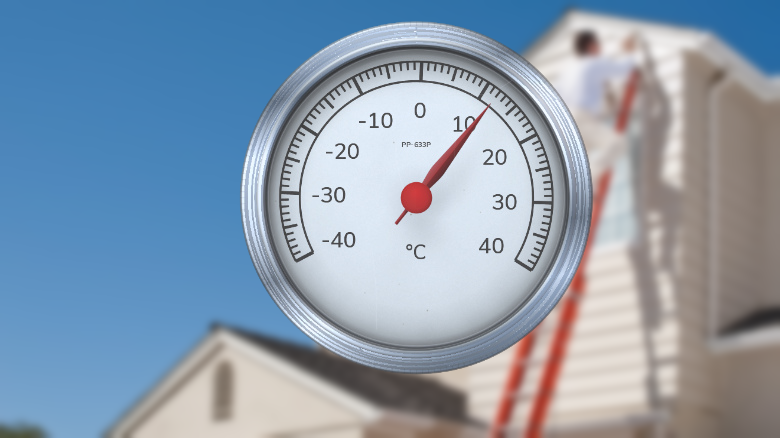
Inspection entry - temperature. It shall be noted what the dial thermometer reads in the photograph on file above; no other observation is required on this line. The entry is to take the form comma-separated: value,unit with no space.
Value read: 12,°C
